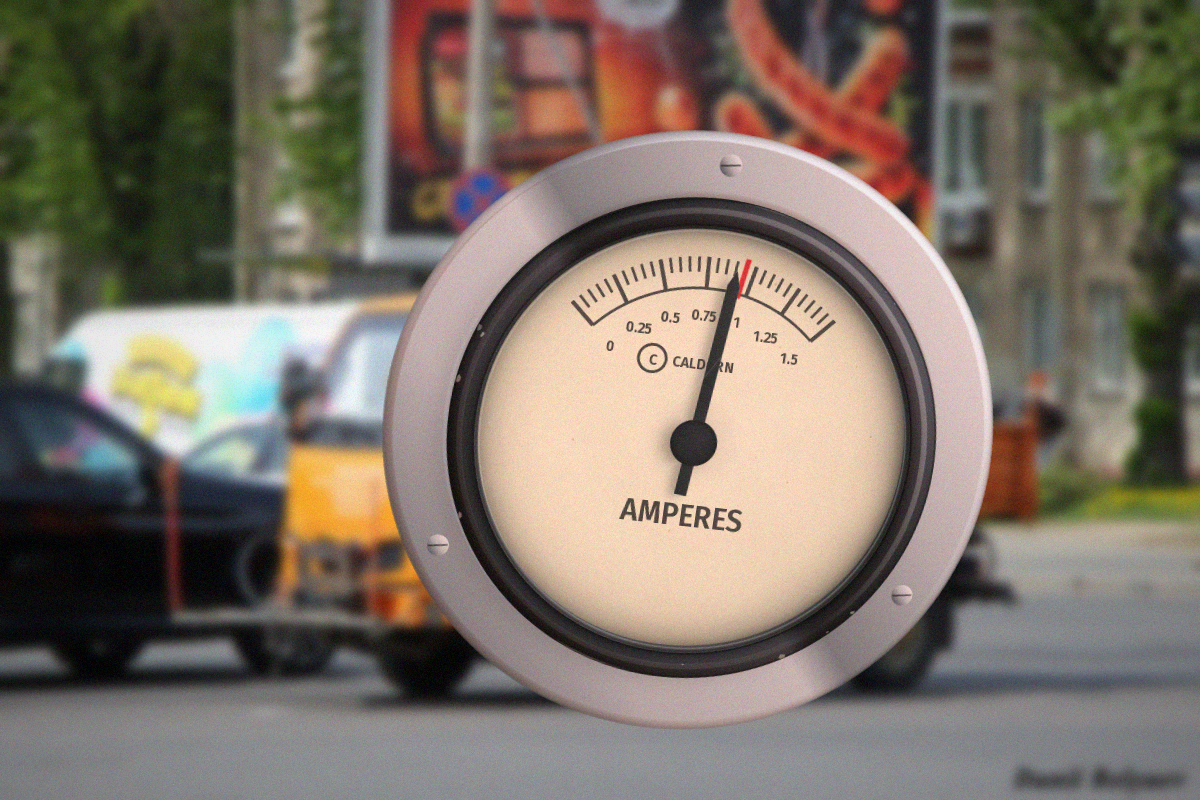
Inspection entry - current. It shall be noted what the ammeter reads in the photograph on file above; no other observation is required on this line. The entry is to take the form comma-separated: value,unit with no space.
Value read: 0.9,A
